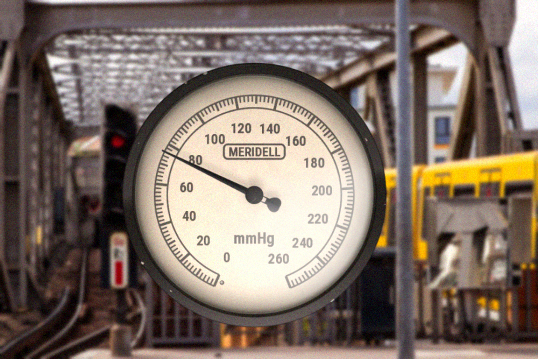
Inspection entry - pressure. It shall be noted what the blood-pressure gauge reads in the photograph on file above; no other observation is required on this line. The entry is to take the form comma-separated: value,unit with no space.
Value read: 76,mmHg
